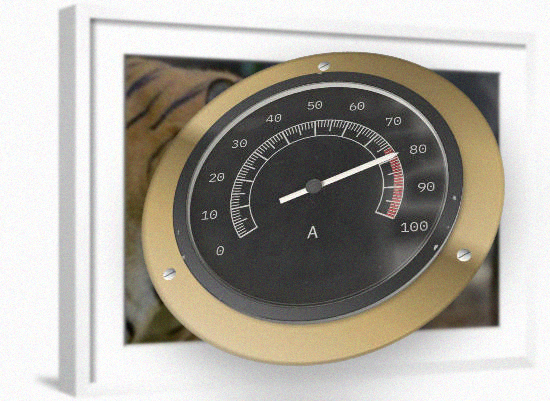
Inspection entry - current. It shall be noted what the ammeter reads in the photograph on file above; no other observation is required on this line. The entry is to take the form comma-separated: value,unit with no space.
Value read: 80,A
